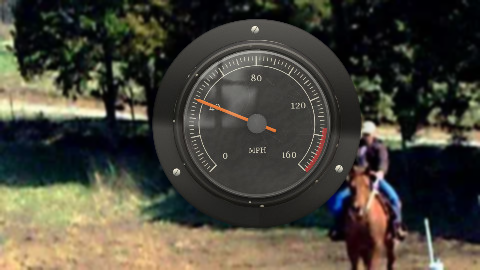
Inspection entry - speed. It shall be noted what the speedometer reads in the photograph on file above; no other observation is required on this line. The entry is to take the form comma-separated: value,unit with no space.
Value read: 40,mph
